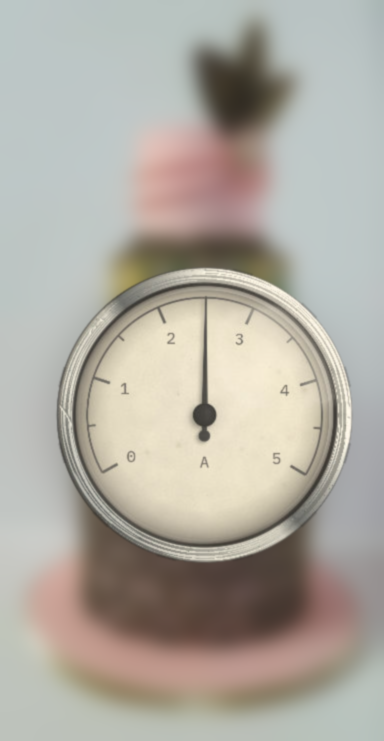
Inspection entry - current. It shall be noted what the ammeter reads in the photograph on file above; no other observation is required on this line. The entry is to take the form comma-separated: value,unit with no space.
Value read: 2.5,A
